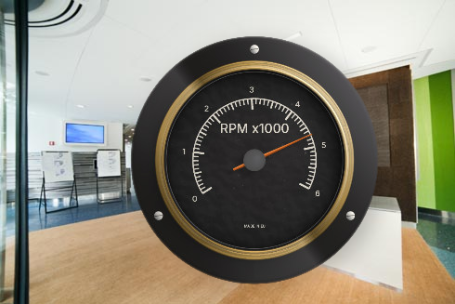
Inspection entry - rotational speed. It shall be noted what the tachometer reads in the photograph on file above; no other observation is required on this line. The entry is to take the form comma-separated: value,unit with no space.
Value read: 4700,rpm
